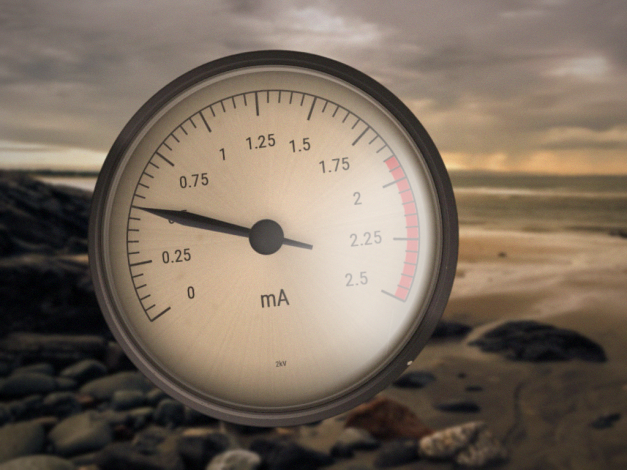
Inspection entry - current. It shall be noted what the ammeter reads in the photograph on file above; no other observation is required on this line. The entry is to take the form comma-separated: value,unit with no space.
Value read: 0.5,mA
